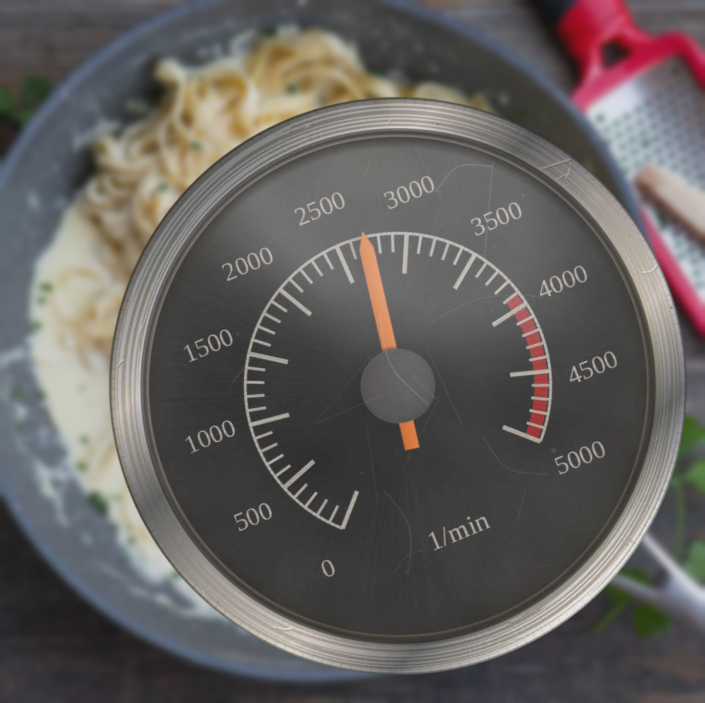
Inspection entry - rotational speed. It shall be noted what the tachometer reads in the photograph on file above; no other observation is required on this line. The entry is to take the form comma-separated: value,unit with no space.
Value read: 2700,rpm
